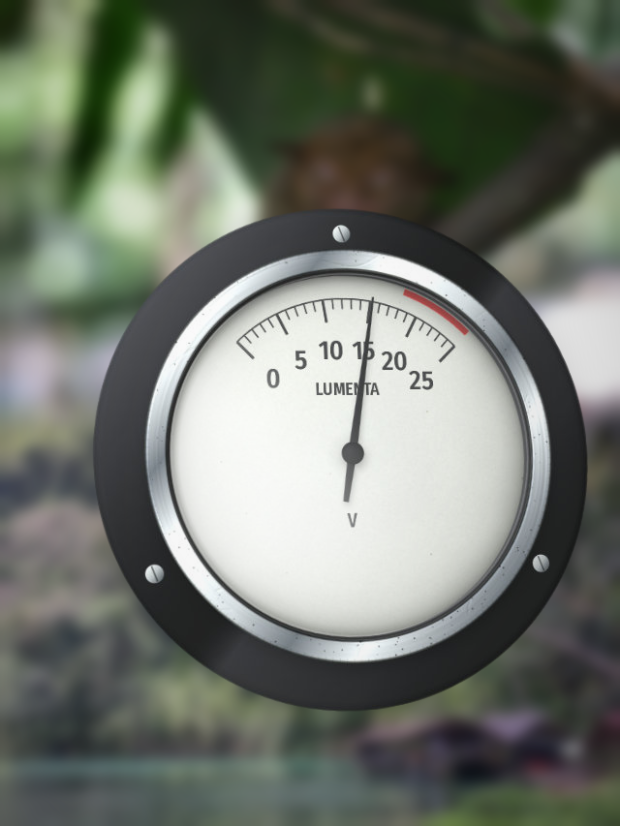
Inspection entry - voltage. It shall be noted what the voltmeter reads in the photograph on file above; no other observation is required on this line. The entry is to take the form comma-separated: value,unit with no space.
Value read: 15,V
